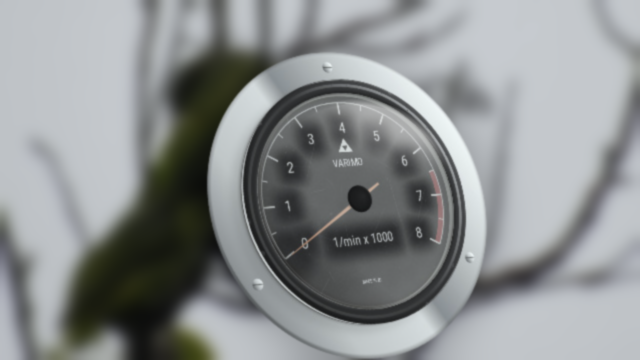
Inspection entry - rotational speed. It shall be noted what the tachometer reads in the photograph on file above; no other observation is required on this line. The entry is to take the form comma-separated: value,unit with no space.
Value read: 0,rpm
